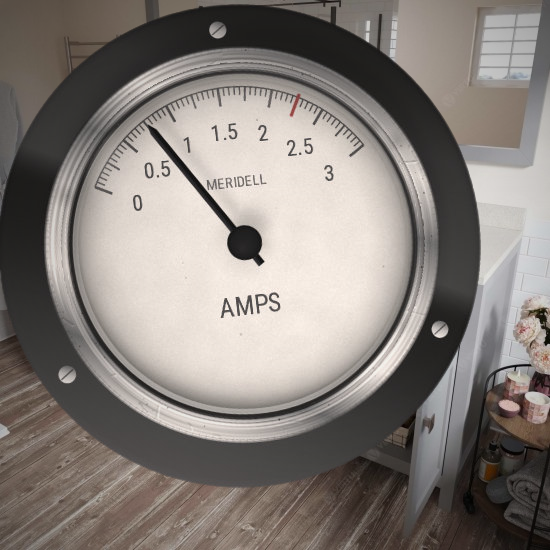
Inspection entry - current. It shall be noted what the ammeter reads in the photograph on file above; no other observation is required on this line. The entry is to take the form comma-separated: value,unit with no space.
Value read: 0.75,A
